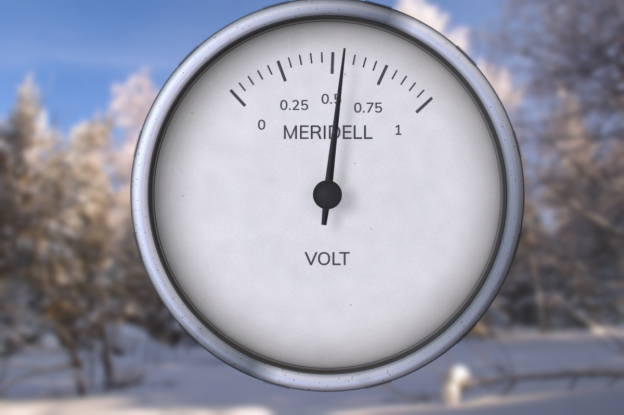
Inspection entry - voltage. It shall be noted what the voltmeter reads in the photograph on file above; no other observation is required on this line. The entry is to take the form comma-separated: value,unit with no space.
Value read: 0.55,V
